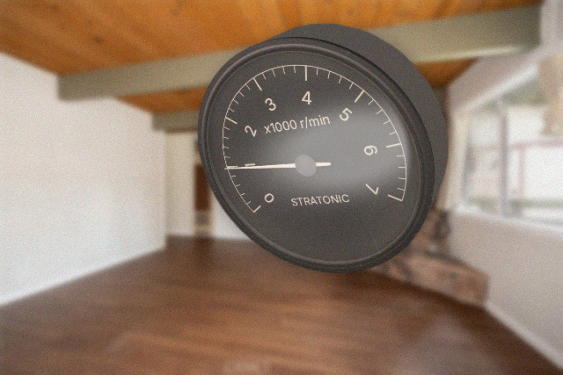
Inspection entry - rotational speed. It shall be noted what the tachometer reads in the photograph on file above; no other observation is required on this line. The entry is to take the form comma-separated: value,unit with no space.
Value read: 1000,rpm
